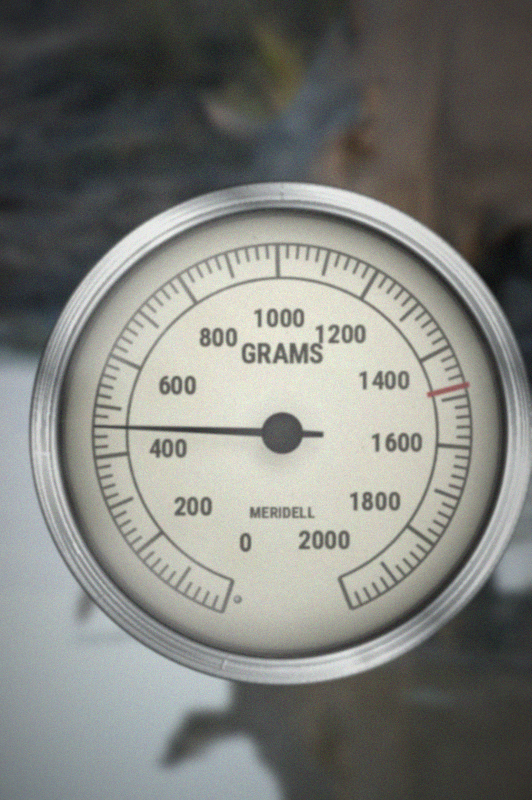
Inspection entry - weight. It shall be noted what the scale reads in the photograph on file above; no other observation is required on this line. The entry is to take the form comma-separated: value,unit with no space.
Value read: 460,g
